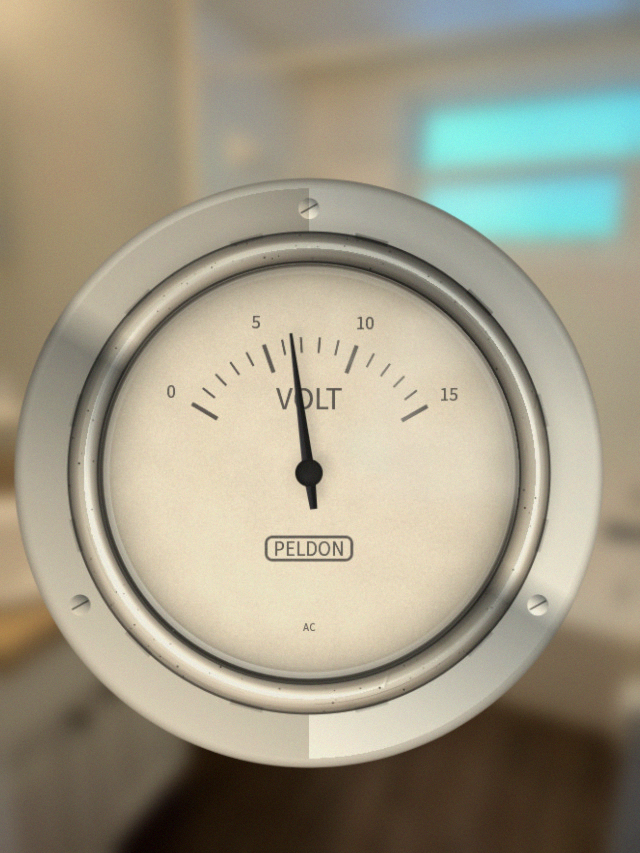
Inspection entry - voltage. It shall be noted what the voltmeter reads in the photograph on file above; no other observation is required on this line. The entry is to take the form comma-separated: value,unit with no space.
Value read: 6.5,V
